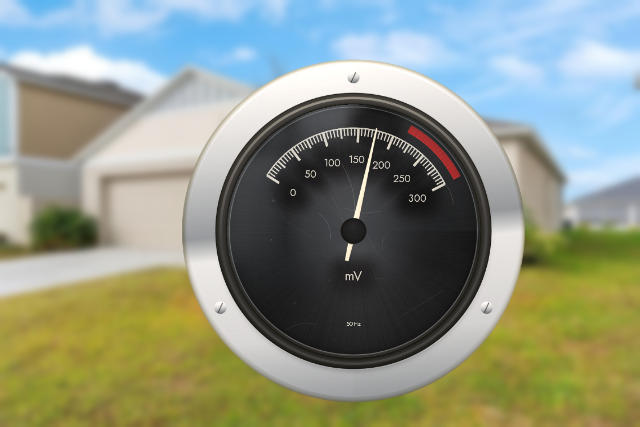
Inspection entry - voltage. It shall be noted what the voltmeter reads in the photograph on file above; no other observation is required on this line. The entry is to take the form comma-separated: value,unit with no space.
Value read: 175,mV
